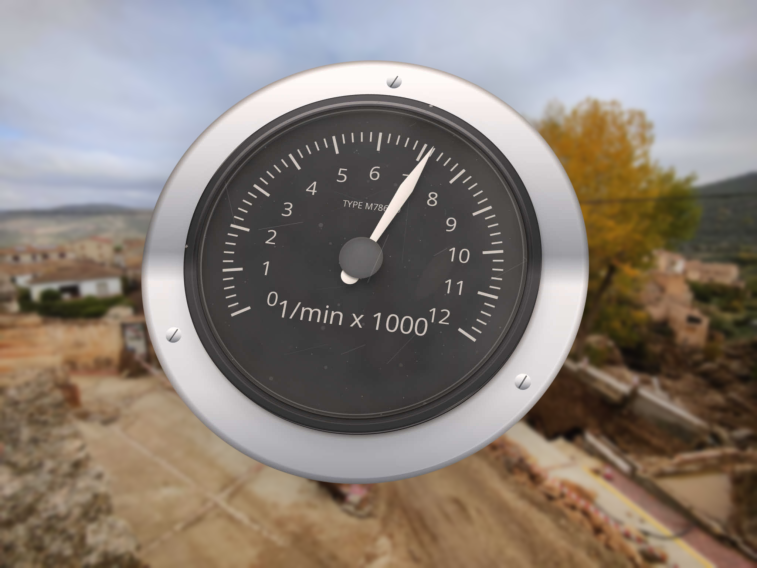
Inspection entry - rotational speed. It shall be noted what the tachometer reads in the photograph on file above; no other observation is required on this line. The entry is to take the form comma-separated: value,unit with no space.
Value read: 7200,rpm
